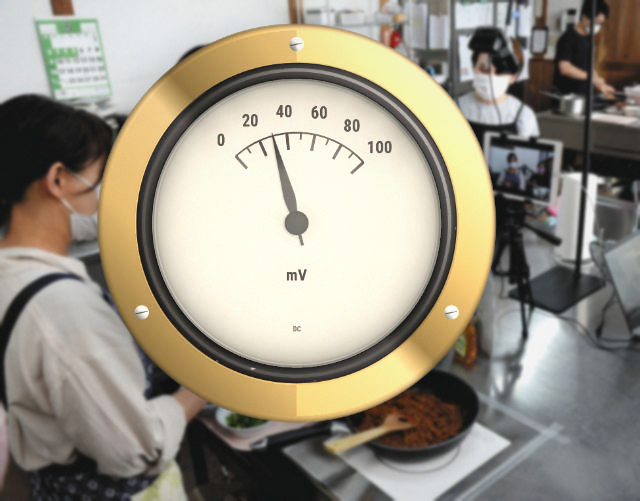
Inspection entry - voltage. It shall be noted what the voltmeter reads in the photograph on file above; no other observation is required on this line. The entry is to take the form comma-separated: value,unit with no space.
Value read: 30,mV
